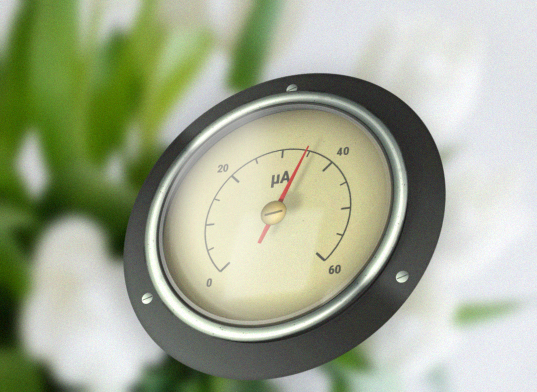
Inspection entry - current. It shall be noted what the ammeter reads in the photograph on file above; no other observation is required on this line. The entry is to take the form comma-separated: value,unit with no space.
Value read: 35,µA
